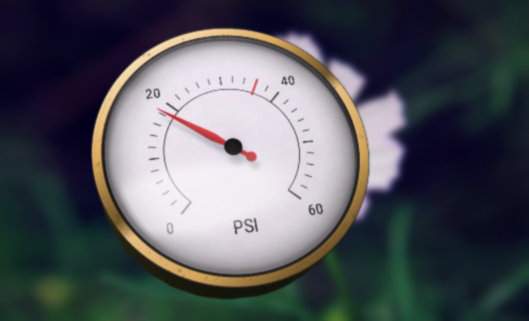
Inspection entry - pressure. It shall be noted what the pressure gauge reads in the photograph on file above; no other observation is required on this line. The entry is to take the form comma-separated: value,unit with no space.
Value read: 18,psi
